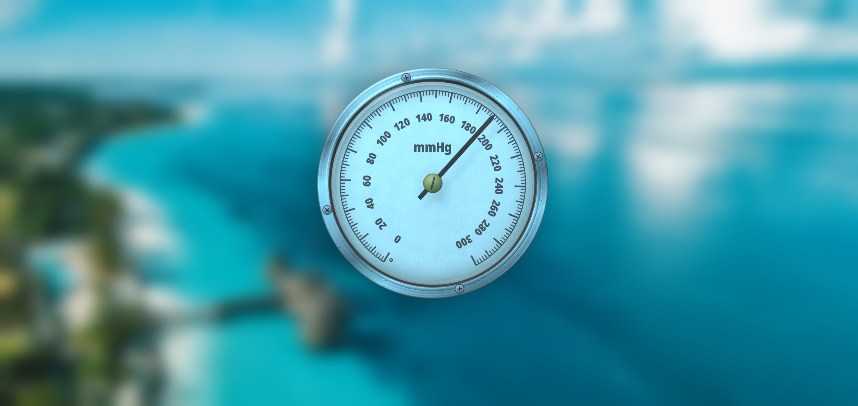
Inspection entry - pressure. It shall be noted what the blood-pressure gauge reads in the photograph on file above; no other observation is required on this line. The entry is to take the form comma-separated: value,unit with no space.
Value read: 190,mmHg
